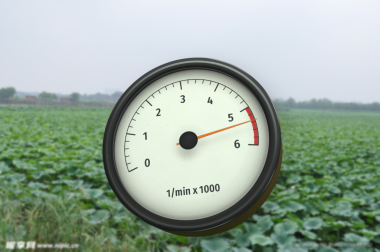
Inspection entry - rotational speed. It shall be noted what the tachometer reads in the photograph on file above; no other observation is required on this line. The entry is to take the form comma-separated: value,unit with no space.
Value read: 5400,rpm
